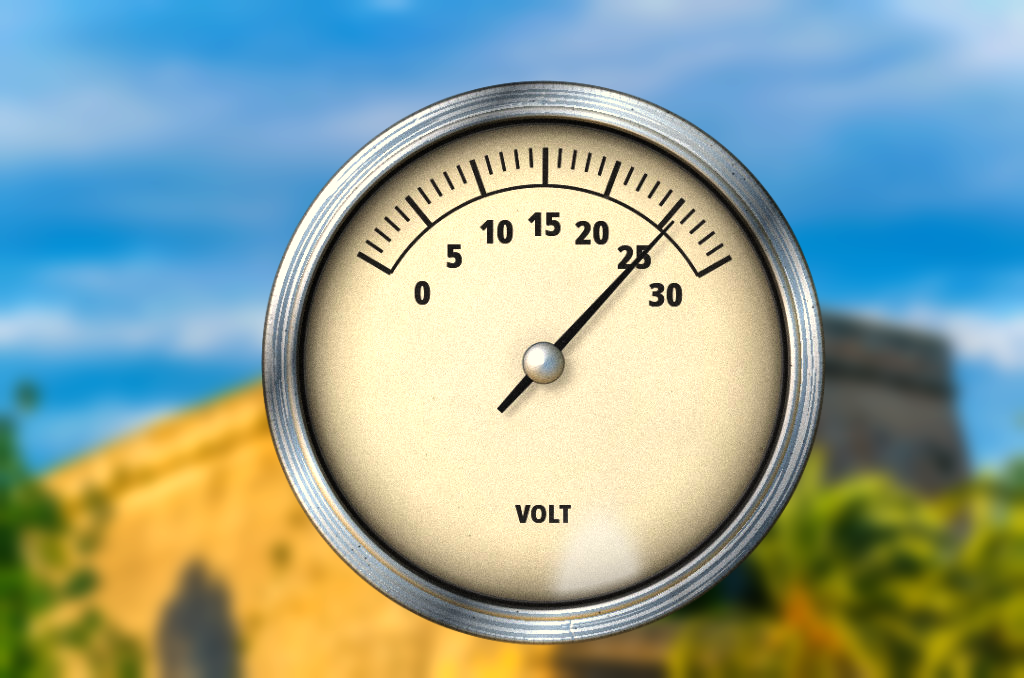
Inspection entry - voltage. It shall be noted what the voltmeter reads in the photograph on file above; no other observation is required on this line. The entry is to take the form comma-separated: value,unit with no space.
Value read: 25.5,V
